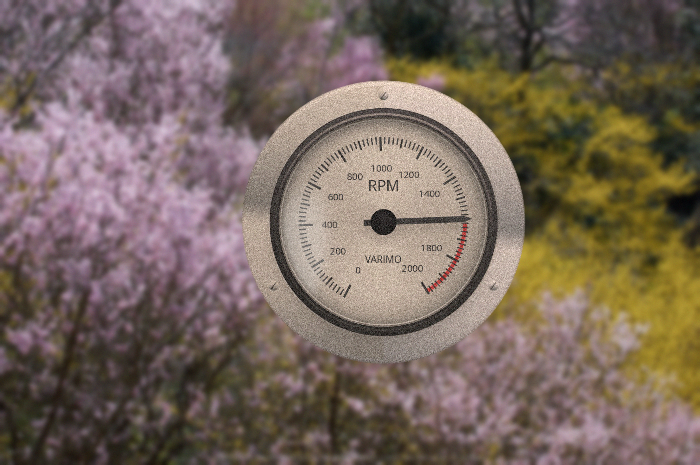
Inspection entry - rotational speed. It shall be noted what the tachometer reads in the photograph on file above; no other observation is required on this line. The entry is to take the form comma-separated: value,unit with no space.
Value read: 1600,rpm
